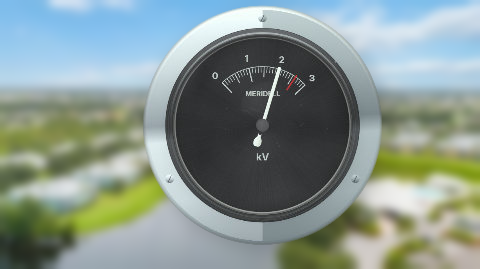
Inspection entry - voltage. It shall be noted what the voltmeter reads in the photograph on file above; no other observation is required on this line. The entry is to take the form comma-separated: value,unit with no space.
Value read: 2,kV
